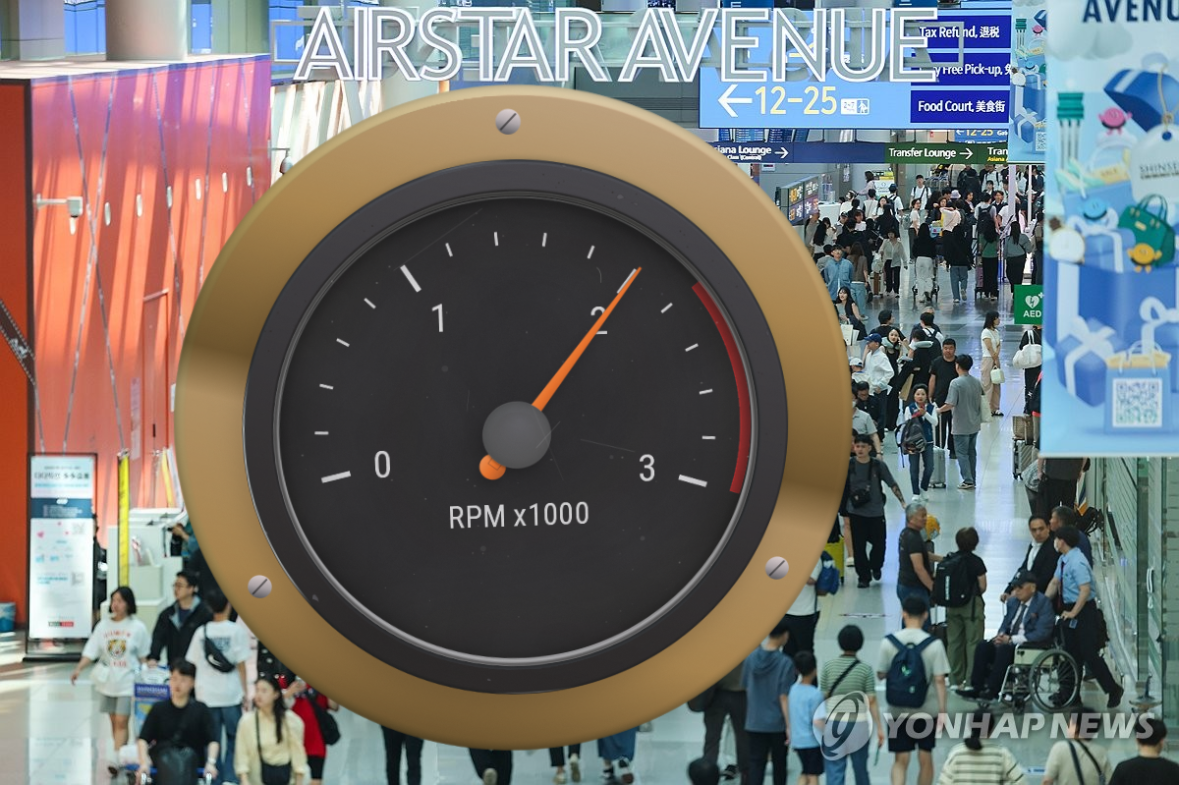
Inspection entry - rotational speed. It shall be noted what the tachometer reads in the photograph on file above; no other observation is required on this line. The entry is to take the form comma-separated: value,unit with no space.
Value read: 2000,rpm
